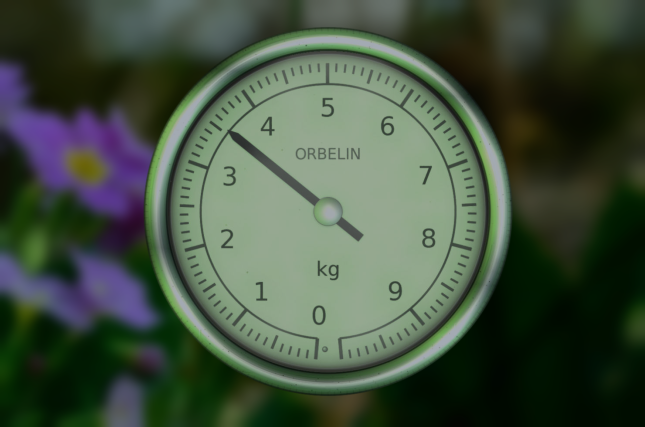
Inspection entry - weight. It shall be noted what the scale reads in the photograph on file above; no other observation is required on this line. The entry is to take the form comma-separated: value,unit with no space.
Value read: 3.55,kg
